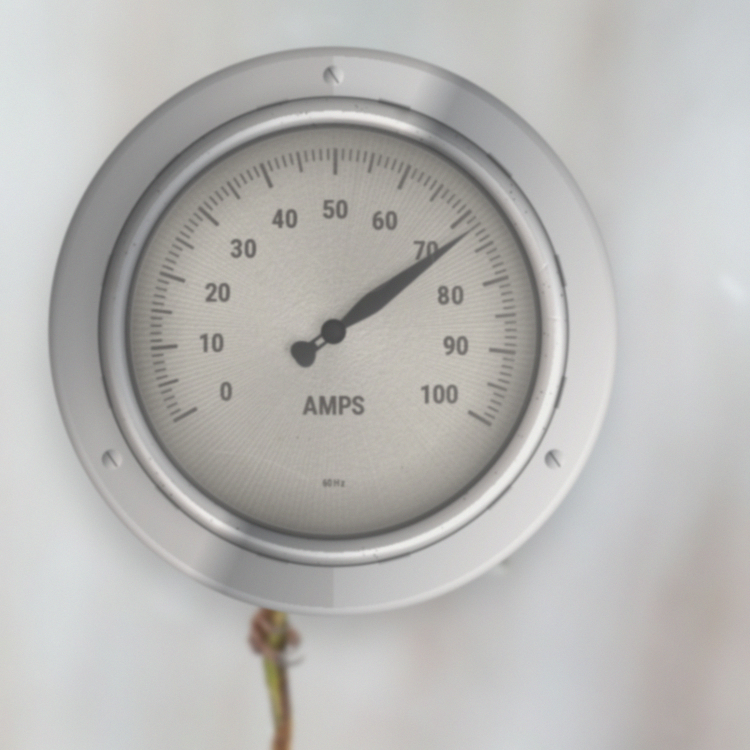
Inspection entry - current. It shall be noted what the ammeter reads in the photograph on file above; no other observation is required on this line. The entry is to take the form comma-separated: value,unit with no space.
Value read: 72,A
